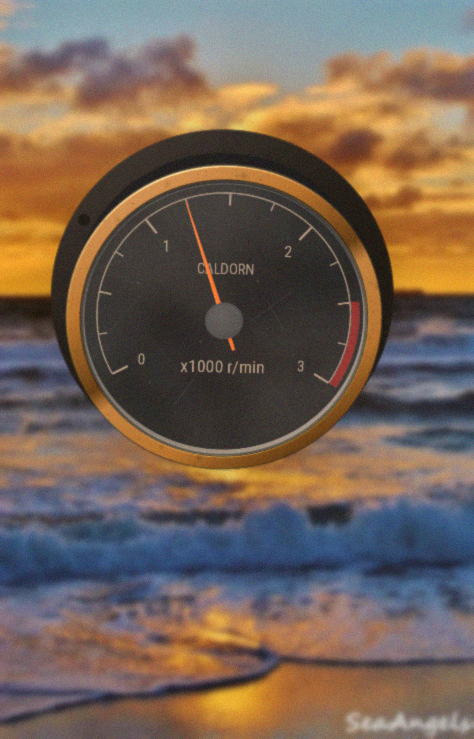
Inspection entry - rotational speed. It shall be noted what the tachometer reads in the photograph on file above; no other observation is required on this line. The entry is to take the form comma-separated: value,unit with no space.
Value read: 1250,rpm
